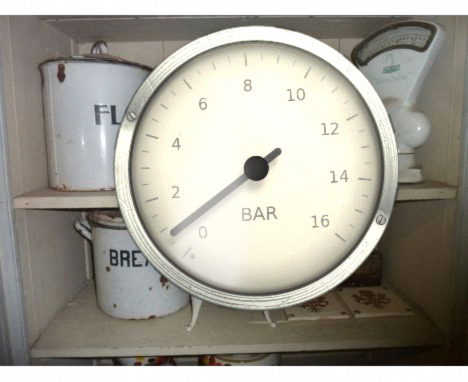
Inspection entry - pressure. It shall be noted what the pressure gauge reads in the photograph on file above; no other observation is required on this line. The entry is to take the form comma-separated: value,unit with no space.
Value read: 0.75,bar
